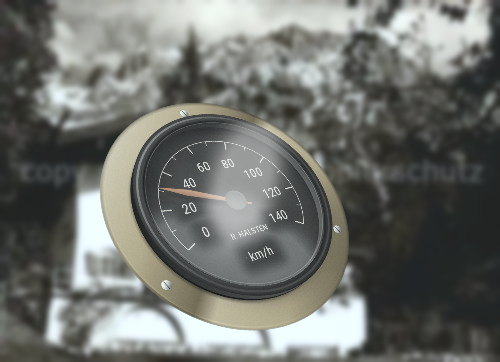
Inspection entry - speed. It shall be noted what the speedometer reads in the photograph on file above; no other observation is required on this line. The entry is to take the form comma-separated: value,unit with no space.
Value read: 30,km/h
